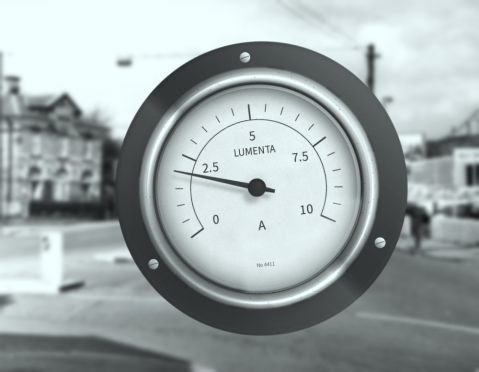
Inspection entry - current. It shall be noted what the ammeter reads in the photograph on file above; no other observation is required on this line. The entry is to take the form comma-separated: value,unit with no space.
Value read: 2,A
